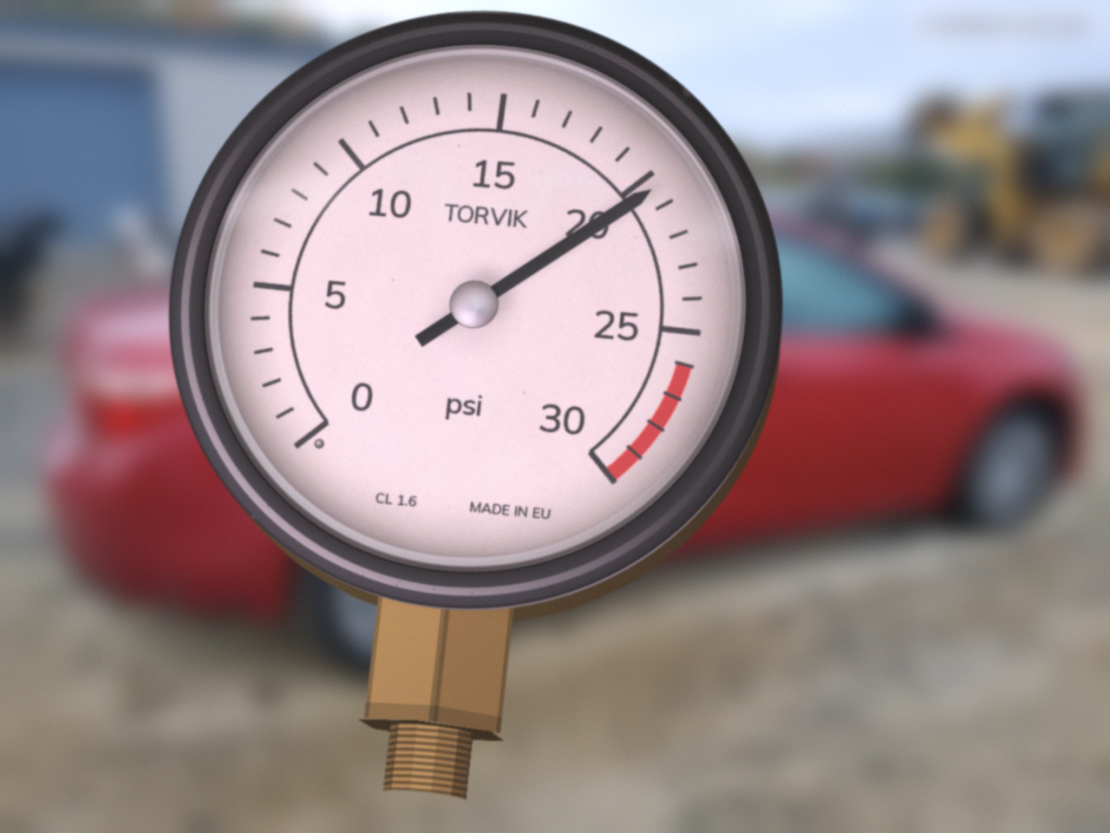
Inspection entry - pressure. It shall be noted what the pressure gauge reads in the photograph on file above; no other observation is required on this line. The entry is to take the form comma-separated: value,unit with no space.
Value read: 20.5,psi
